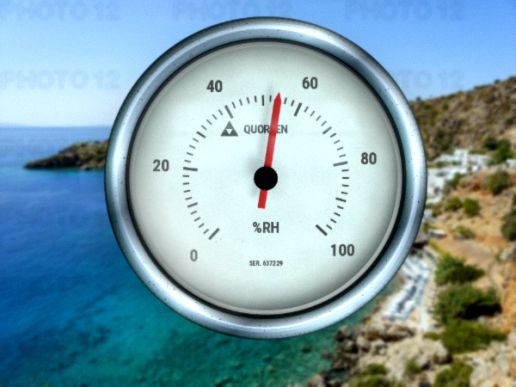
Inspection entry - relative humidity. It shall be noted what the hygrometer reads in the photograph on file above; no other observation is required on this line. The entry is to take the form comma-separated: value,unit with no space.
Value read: 54,%
